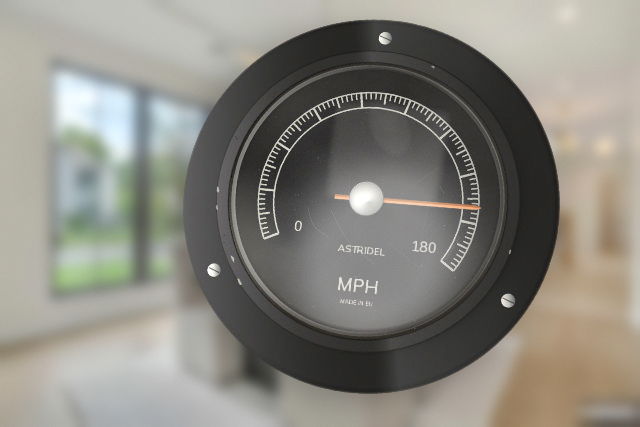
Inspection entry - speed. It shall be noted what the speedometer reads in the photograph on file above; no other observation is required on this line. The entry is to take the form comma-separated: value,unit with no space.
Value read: 154,mph
